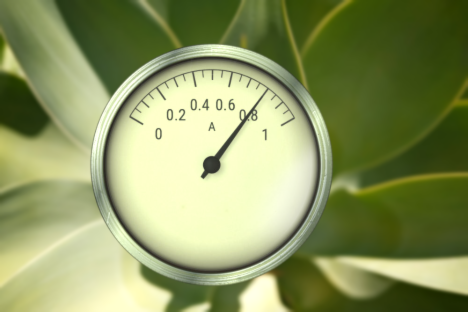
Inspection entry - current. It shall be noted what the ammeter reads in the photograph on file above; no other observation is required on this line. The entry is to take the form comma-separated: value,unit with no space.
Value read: 0.8,A
